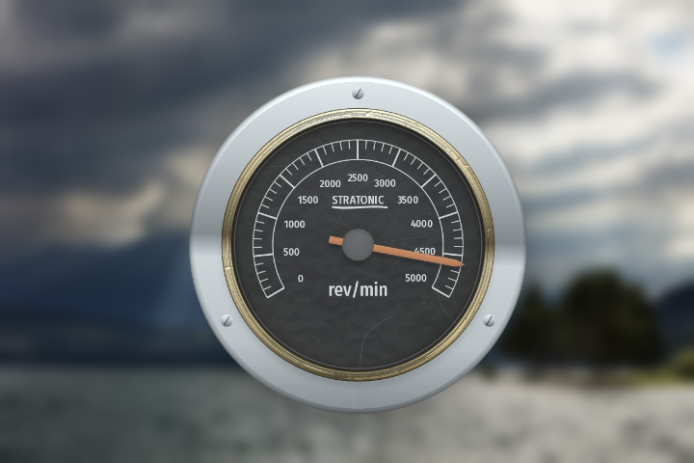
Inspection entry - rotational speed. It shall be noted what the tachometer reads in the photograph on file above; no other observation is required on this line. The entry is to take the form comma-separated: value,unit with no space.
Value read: 4600,rpm
